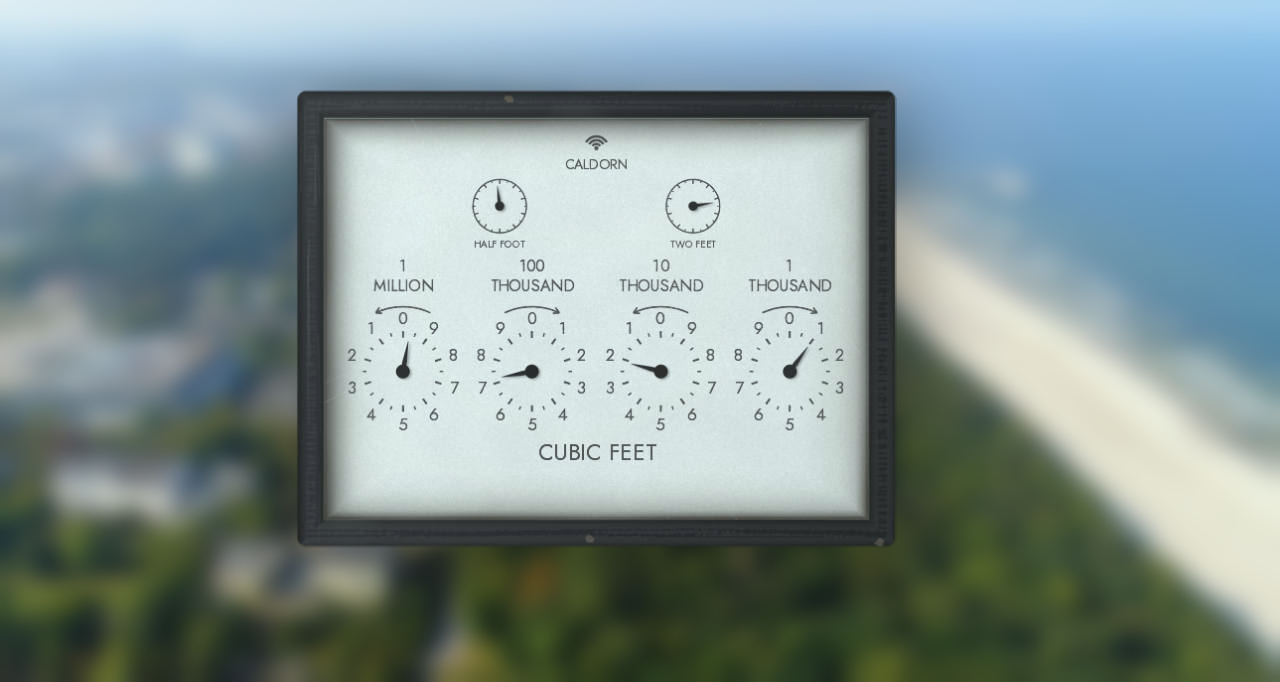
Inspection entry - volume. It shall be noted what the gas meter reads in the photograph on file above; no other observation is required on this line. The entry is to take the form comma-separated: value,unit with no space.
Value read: 972100,ft³
